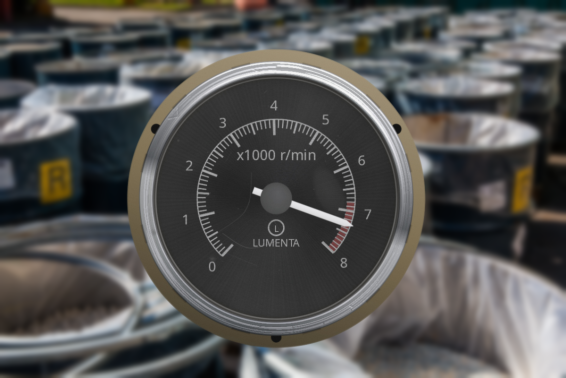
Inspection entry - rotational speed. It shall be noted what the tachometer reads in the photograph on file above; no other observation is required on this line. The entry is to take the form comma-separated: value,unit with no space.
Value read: 7300,rpm
